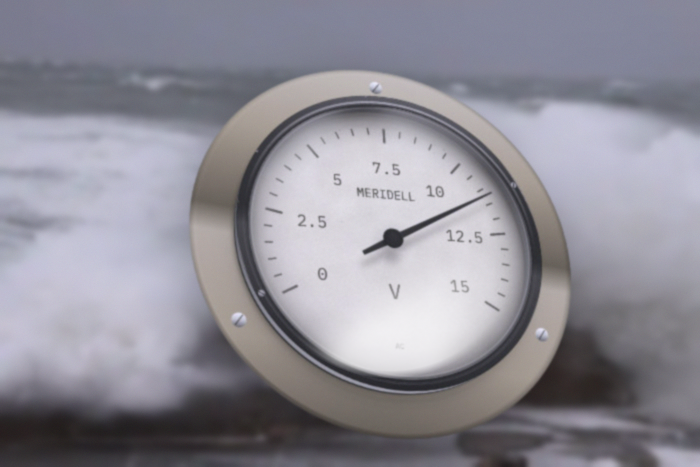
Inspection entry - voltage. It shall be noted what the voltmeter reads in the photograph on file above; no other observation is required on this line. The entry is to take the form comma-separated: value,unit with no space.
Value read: 11.25,V
